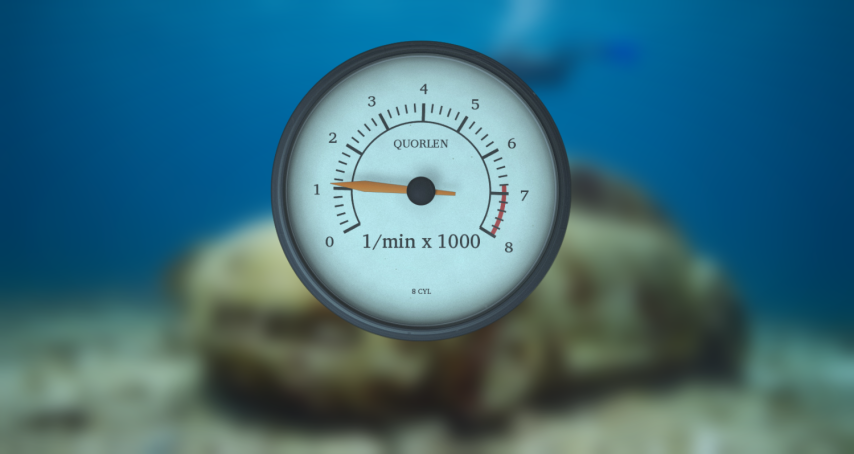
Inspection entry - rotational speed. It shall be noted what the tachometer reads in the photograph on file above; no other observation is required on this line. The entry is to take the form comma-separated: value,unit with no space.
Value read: 1100,rpm
